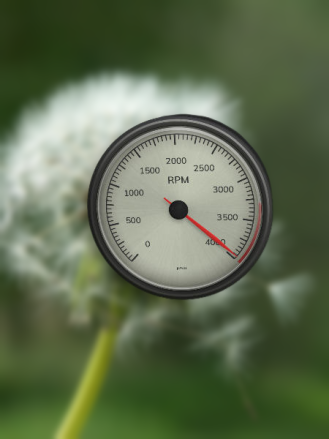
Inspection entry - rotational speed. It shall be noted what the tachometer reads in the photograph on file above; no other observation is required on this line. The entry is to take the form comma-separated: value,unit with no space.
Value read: 3950,rpm
